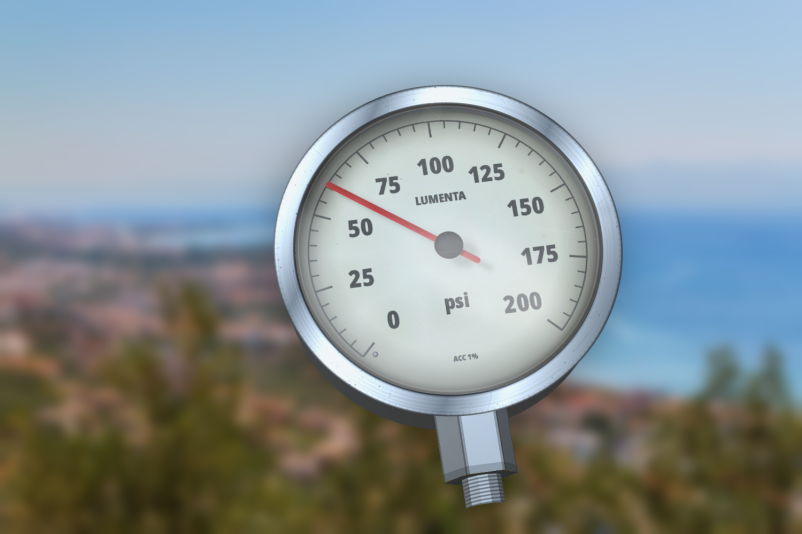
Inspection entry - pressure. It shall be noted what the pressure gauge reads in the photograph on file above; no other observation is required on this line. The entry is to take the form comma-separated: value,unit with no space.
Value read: 60,psi
